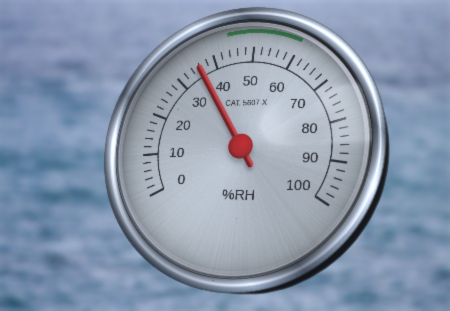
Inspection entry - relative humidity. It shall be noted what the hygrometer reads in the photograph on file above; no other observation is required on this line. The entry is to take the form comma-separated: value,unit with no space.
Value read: 36,%
